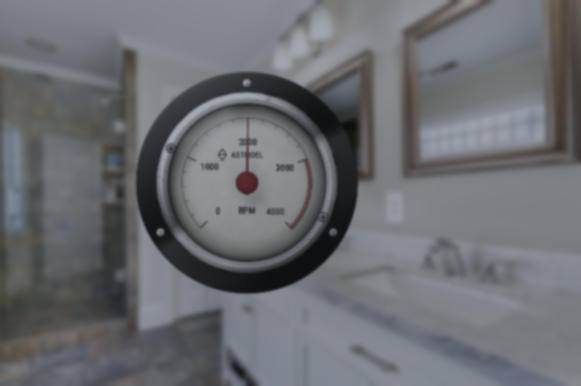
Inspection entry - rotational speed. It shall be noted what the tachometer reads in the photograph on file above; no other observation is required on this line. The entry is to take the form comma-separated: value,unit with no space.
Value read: 2000,rpm
